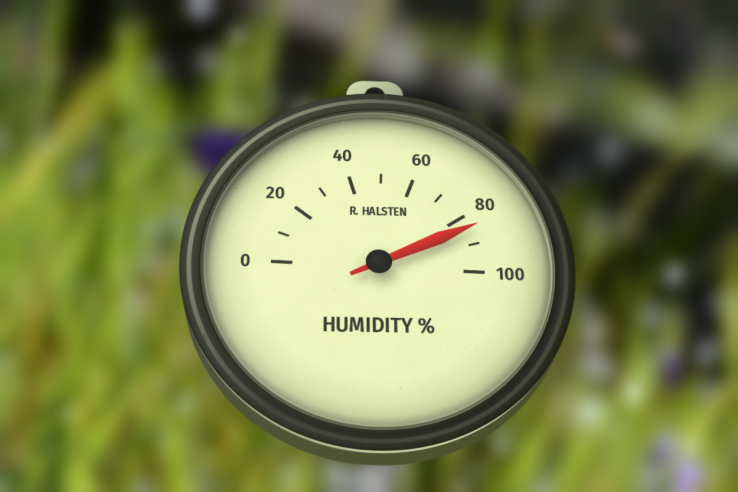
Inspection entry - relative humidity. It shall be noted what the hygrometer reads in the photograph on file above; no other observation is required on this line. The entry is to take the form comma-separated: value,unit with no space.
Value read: 85,%
